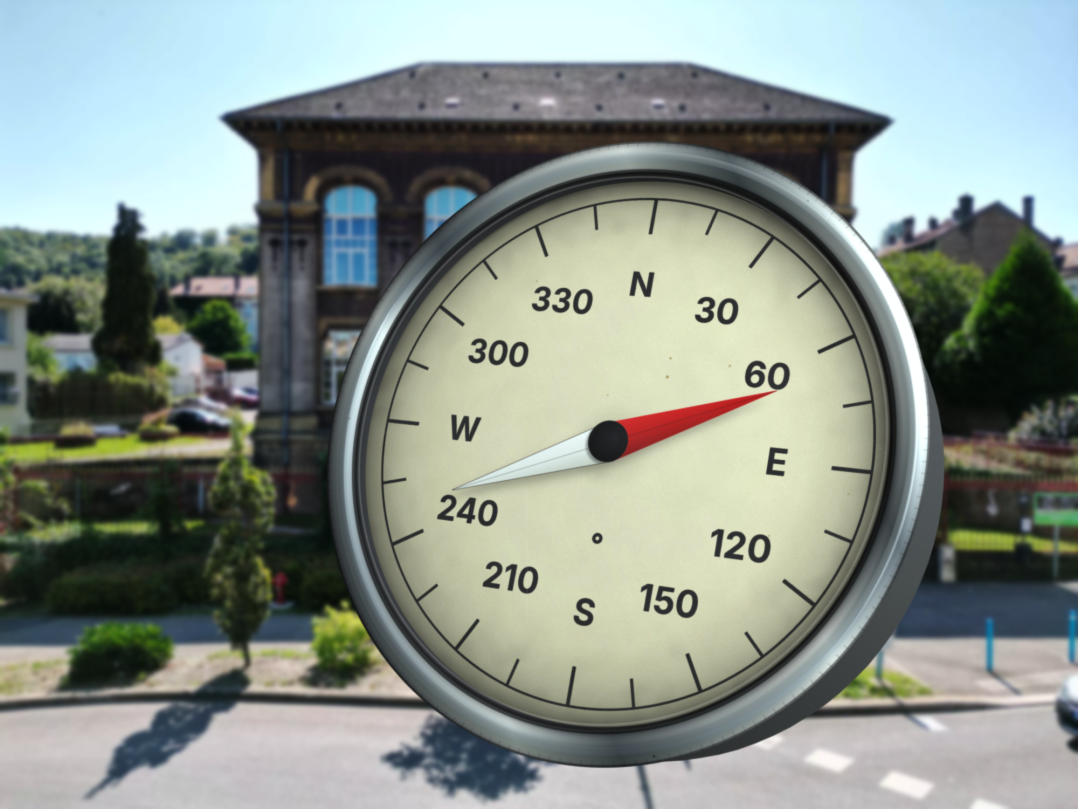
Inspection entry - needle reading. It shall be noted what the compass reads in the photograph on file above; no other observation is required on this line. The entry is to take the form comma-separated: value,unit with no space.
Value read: 67.5,°
